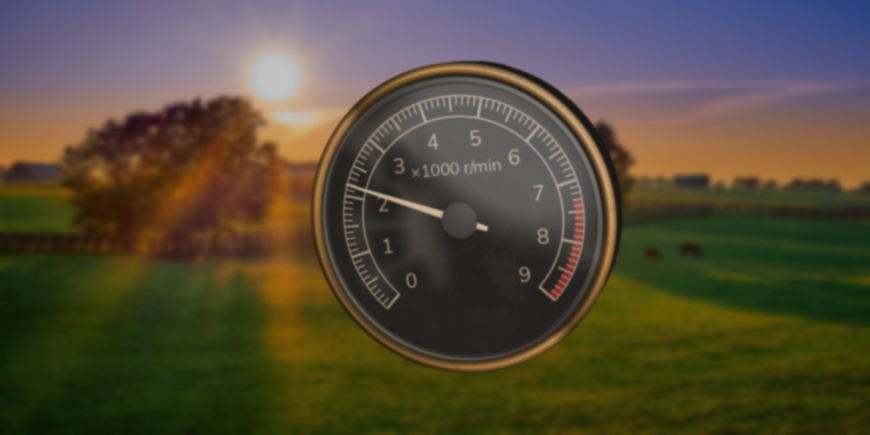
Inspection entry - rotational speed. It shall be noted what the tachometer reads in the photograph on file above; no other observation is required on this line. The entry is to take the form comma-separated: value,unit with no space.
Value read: 2200,rpm
